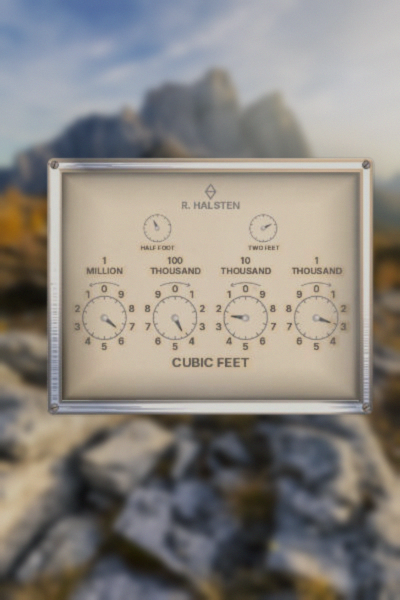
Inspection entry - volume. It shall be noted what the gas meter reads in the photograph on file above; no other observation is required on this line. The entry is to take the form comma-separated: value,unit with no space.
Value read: 642300,ft³
